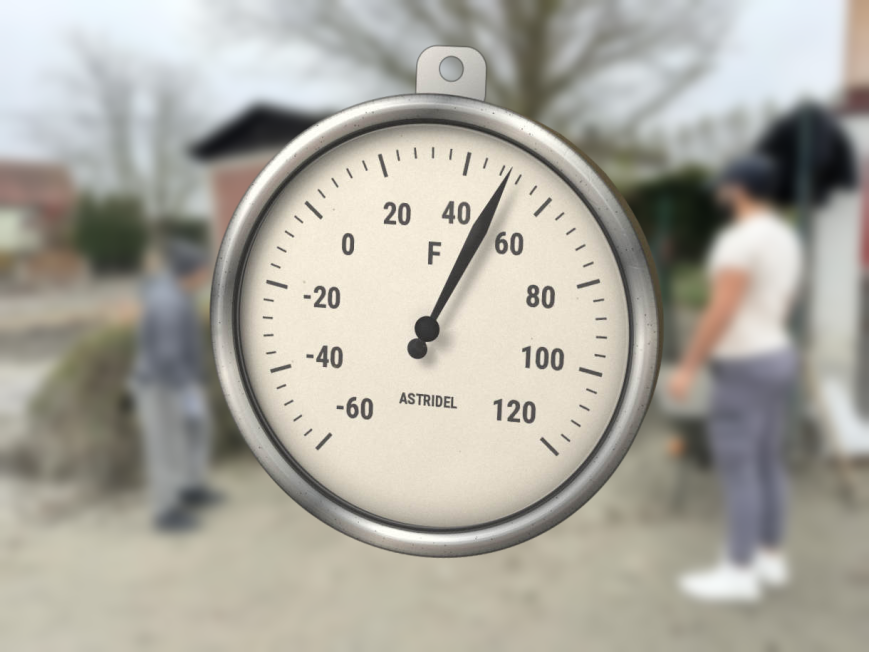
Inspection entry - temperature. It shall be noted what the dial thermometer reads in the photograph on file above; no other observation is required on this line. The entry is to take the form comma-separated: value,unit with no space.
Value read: 50,°F
